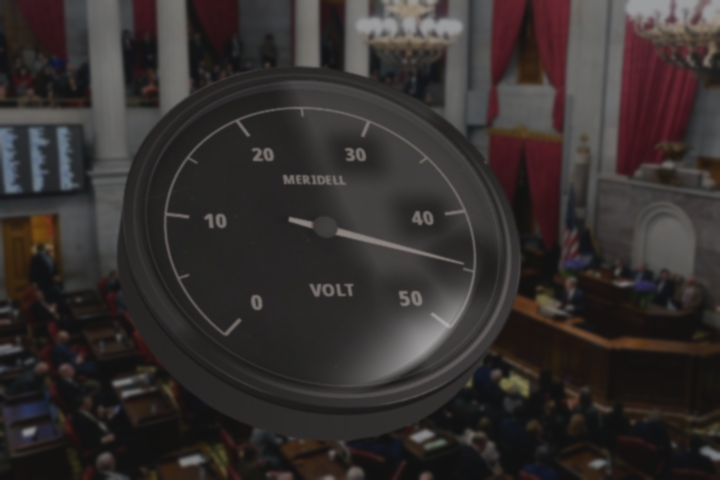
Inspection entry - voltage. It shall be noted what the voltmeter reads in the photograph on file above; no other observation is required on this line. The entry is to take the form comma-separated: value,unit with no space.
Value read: 45,V
